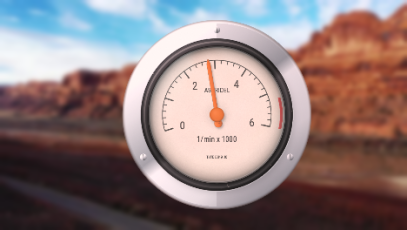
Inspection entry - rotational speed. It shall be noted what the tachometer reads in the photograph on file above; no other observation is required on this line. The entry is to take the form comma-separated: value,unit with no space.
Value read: 2800,rpm
